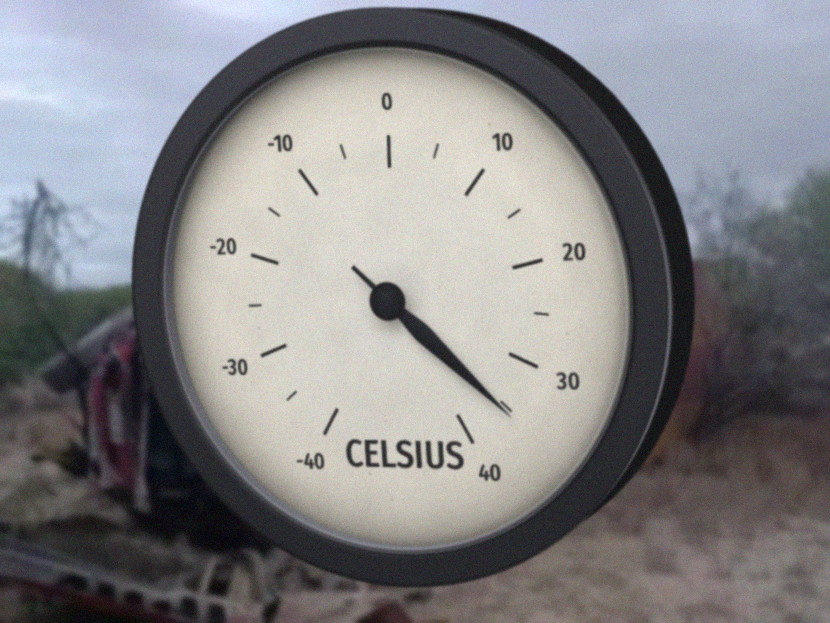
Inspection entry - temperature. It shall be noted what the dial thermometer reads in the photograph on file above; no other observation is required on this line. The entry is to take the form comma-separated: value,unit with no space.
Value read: 35,°C
